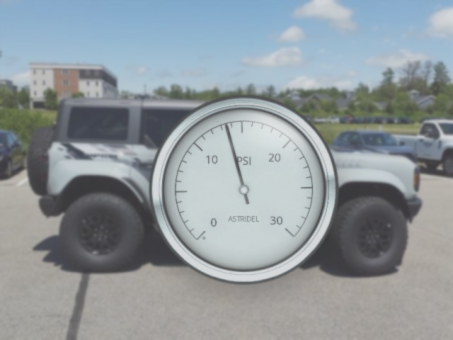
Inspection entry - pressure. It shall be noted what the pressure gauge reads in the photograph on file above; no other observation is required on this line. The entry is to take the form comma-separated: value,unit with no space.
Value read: 13.5,psi
